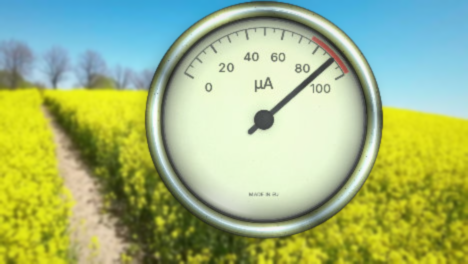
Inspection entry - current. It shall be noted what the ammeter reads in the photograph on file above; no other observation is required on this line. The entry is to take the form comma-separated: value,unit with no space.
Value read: 90,µA
